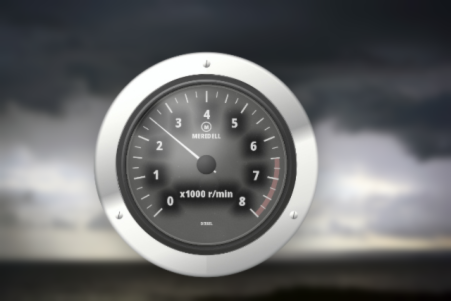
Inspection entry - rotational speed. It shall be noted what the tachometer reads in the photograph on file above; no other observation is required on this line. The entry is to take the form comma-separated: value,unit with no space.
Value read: 2500,rpm
